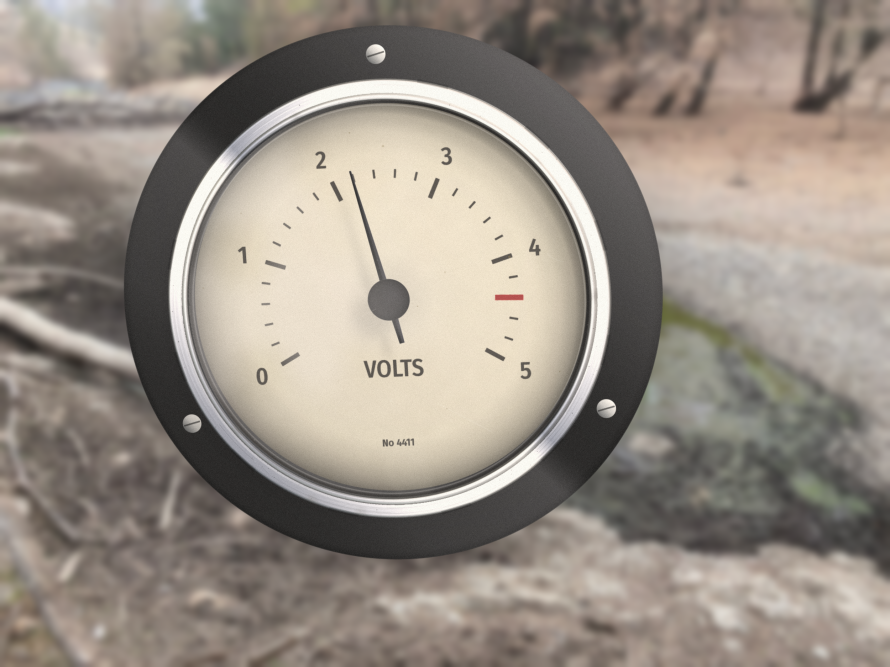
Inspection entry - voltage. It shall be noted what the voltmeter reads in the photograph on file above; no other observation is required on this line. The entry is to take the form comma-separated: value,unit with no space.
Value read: 2.2,V
